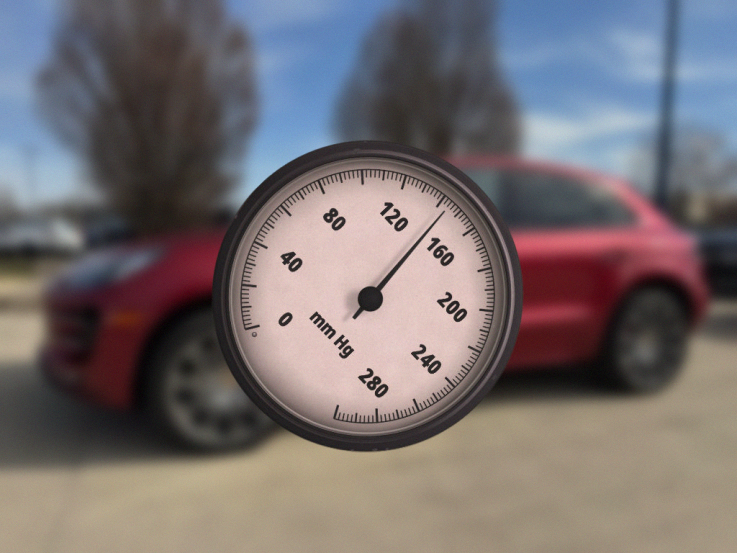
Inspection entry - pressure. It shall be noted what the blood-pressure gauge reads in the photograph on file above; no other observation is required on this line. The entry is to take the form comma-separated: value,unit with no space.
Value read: 144,mmHg
